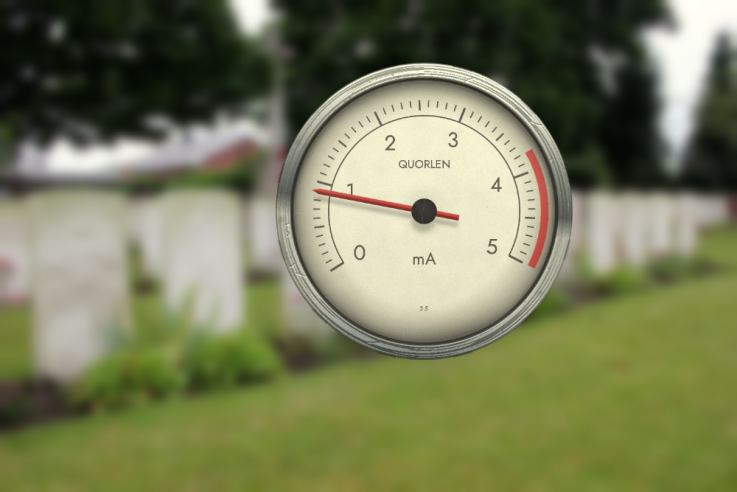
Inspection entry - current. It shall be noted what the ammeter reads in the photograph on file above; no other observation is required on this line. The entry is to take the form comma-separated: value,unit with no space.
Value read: 0.9,mA
